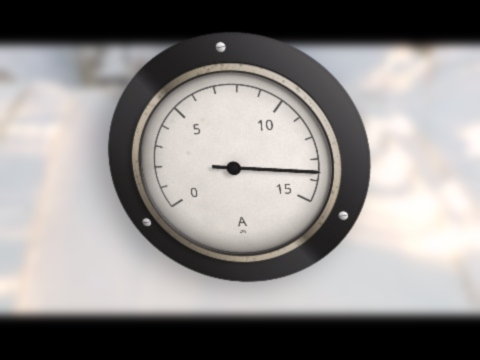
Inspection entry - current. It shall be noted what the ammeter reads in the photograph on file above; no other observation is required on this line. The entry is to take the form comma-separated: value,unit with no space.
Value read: 13.5,A
